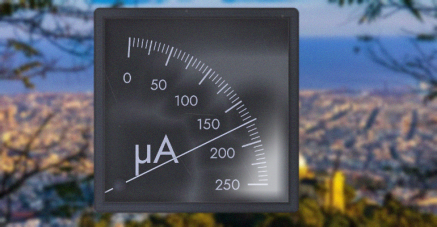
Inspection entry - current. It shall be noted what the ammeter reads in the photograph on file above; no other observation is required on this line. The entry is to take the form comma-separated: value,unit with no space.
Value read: 175,µA
